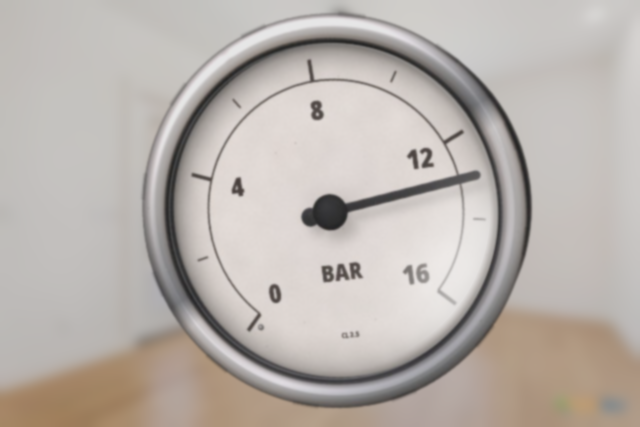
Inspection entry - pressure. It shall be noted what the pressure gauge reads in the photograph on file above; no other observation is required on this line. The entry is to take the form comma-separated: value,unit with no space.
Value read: 13,bar
